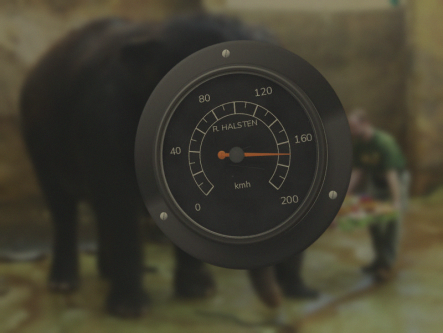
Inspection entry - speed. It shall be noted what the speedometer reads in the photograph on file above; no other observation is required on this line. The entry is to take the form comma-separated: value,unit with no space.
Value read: 170,km/h
